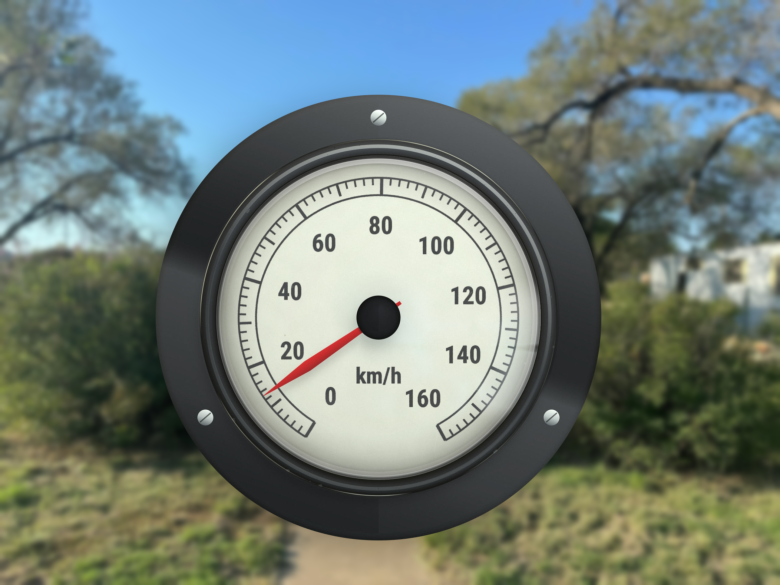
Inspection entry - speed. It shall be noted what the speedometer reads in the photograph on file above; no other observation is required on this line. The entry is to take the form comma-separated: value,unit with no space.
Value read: 13,km/h
